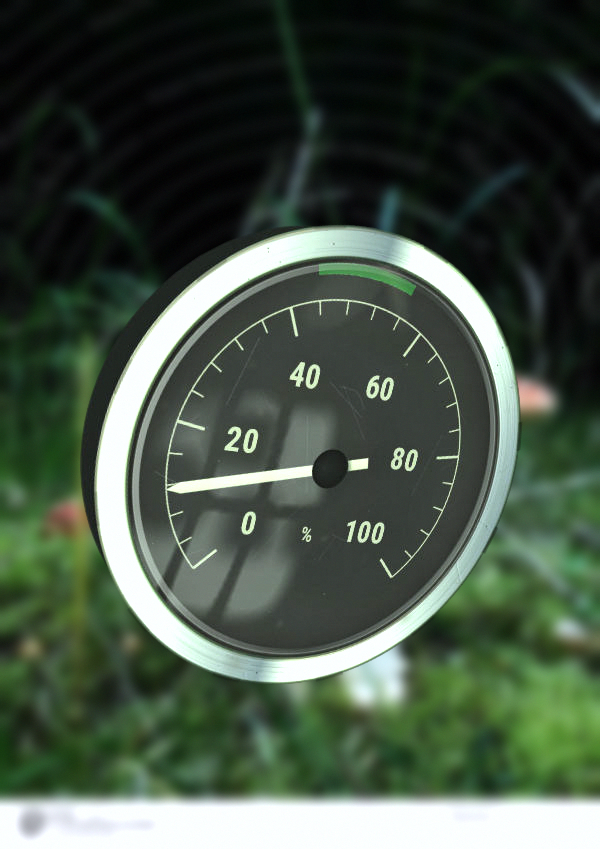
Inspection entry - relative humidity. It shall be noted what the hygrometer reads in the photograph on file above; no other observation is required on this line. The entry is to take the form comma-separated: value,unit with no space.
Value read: 12,%
